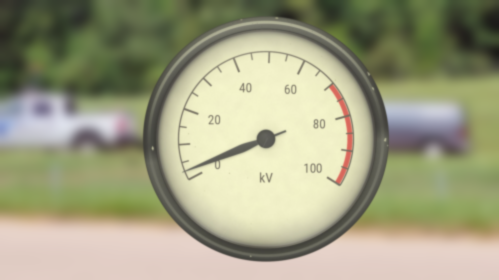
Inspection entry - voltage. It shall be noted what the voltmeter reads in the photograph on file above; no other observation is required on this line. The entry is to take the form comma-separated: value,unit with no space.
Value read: 2.5,kV
